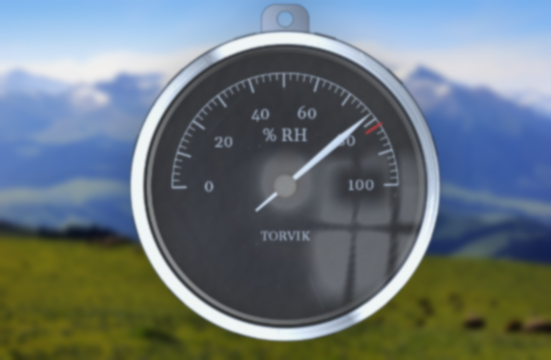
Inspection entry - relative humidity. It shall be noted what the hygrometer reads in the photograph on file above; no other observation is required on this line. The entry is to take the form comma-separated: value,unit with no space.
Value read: 78,%
